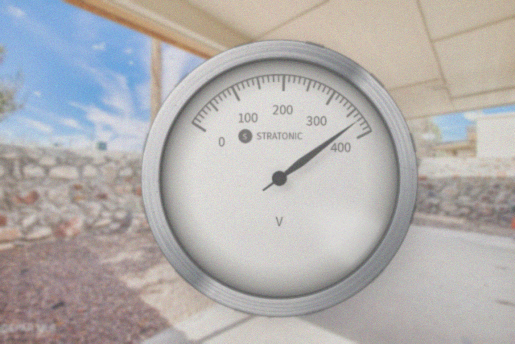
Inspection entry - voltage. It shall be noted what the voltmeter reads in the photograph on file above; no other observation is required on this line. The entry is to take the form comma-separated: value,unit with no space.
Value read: 370,V
